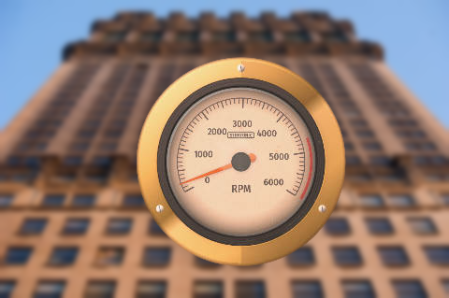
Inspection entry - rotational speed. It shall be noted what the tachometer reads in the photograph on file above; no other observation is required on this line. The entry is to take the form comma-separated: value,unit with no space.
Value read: 200,rpm
